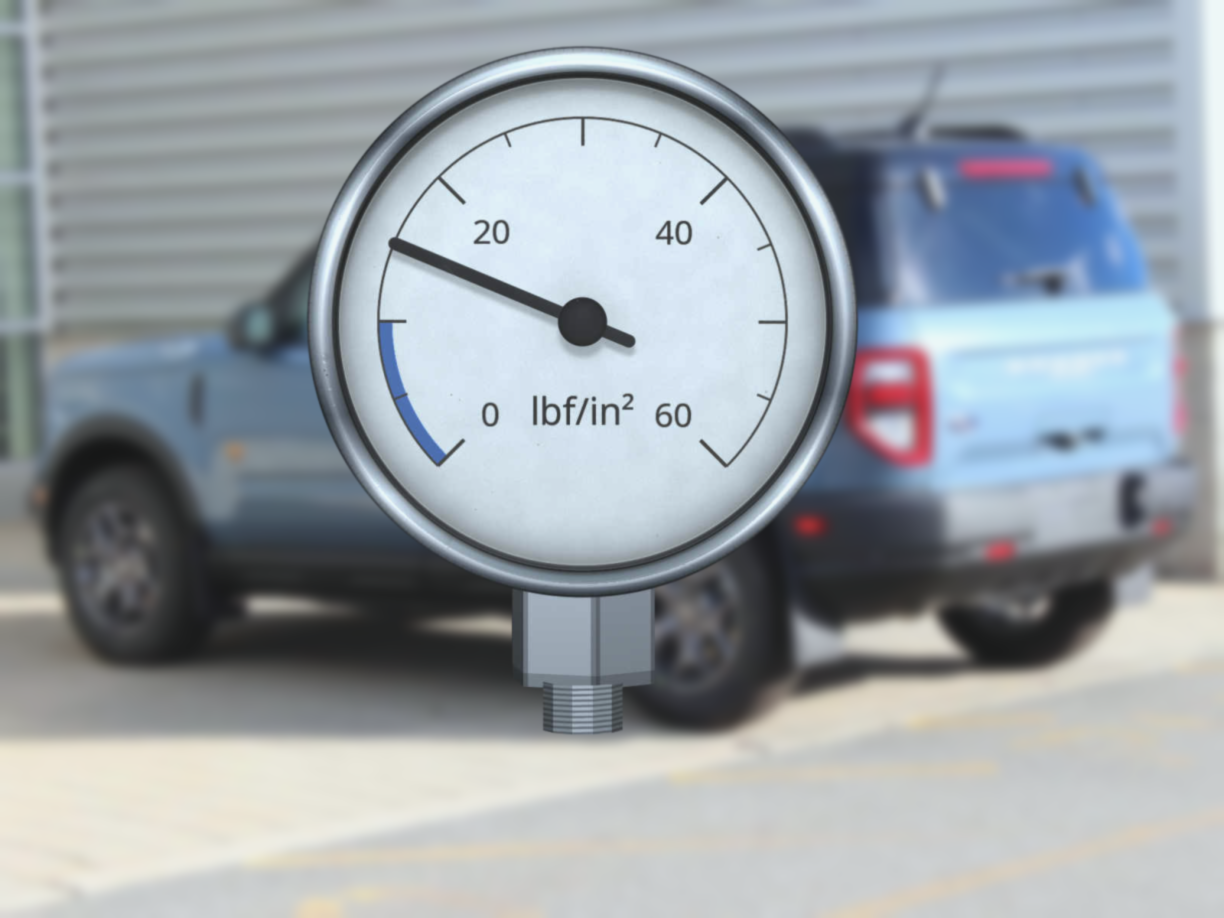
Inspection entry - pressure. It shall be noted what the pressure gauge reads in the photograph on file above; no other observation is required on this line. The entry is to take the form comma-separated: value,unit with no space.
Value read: 15,psi
